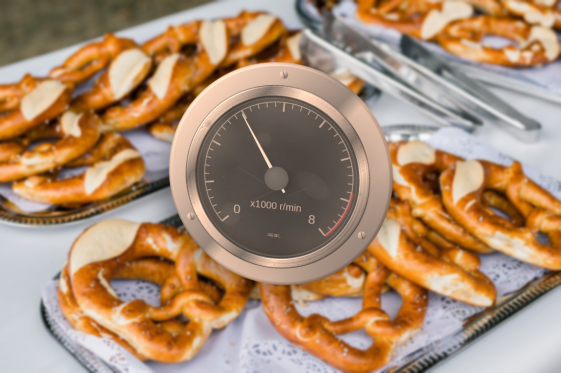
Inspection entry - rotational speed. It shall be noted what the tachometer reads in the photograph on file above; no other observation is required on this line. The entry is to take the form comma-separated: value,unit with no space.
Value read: 3000,rpm
